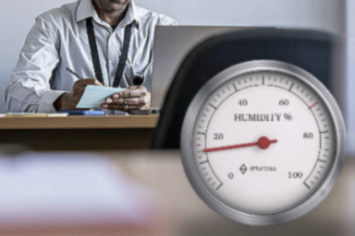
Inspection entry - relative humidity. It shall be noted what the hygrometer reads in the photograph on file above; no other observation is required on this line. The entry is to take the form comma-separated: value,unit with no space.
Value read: 14,%
